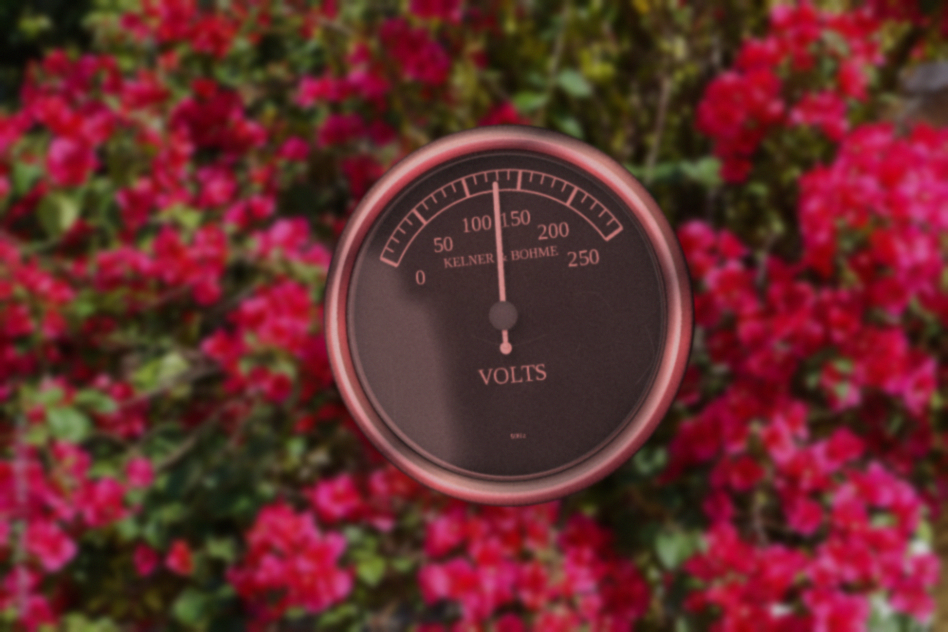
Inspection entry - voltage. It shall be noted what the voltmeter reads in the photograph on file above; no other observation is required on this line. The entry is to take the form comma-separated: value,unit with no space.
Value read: 130,V
